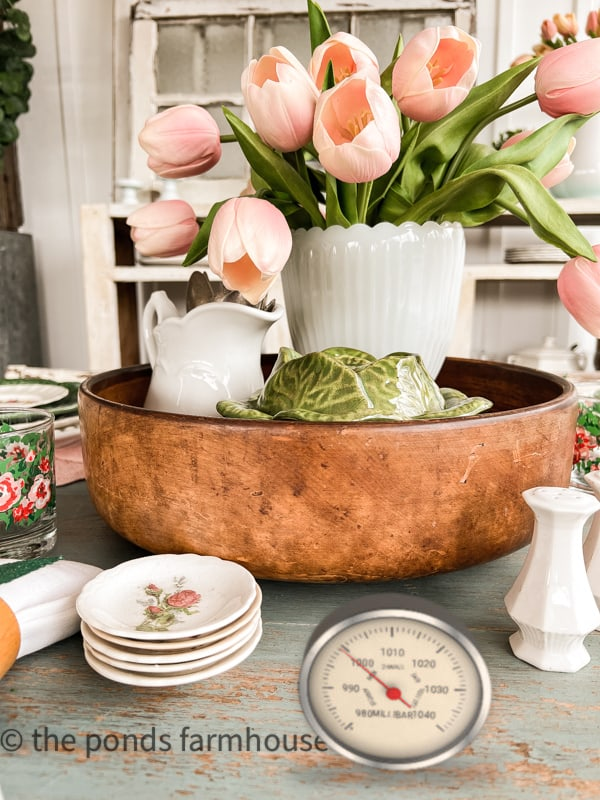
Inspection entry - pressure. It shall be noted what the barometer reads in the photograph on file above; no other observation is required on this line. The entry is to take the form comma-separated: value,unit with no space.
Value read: 1000,mbar
